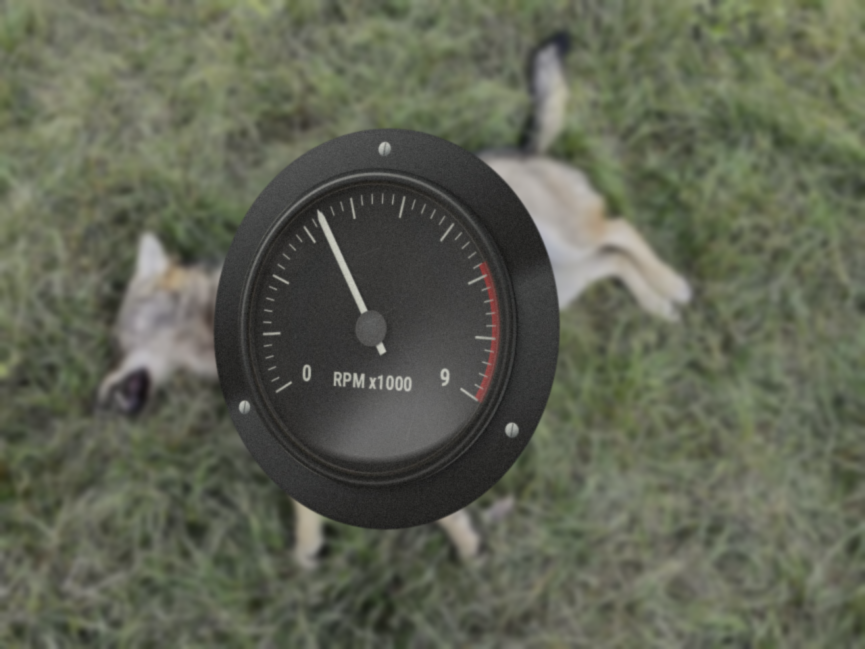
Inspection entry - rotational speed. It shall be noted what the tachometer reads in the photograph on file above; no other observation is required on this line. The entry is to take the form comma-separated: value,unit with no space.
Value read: 3400,rpm
